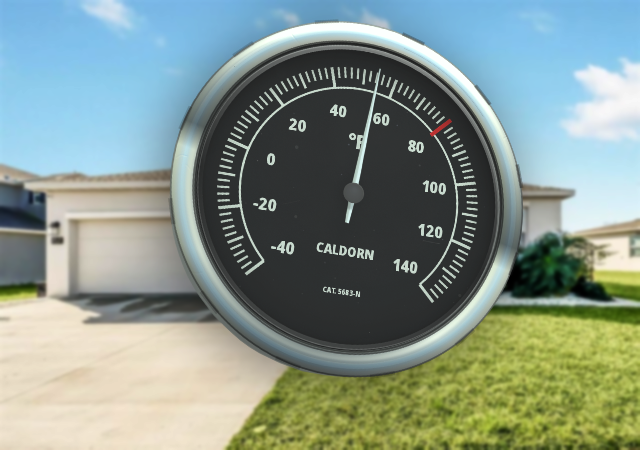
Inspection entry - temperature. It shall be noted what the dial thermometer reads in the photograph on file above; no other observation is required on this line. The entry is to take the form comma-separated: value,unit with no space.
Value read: 54,°F
